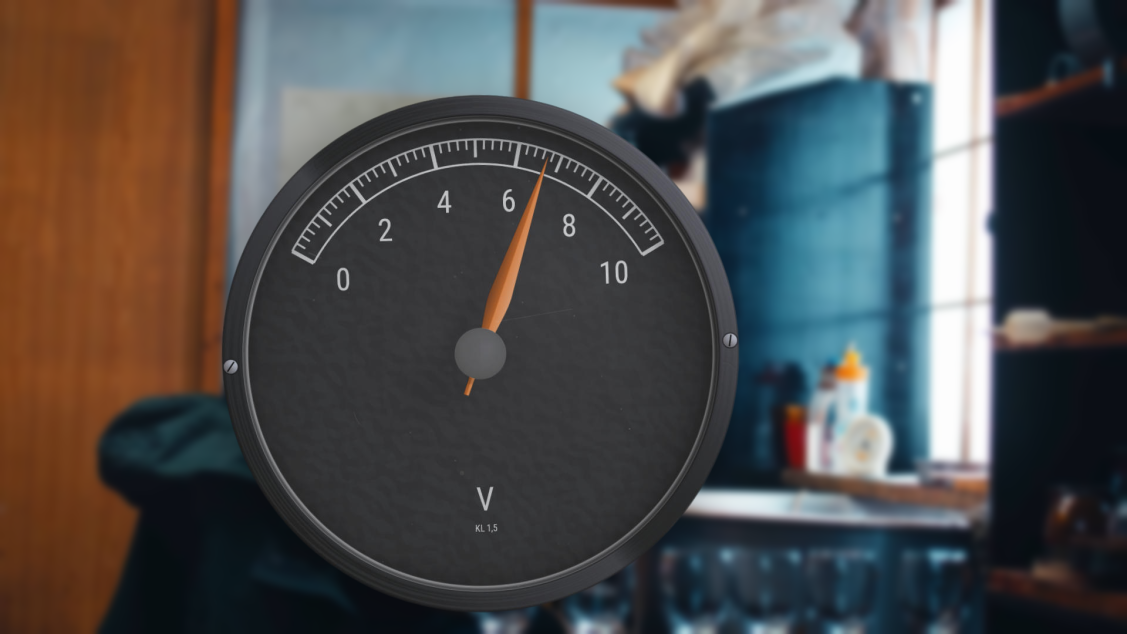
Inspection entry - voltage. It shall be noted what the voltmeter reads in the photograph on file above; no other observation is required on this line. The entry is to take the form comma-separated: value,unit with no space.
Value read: 6.7,V
